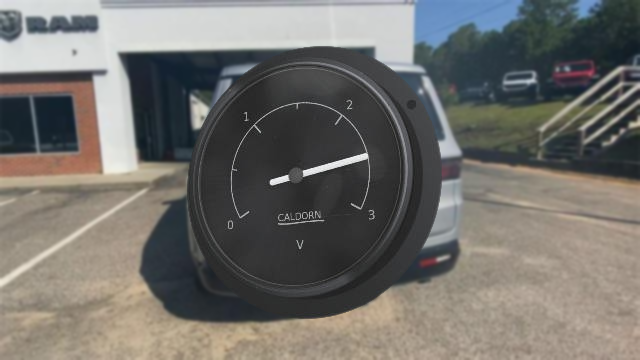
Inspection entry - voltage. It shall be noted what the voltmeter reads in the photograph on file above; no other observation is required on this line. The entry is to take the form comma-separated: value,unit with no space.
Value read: 2.5,V
